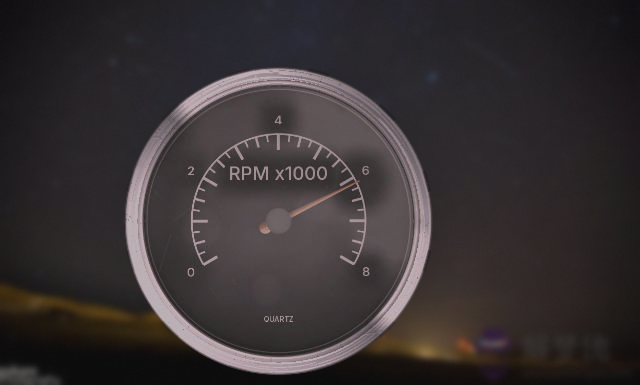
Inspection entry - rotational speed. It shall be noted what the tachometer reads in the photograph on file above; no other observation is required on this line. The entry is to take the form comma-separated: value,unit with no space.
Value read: 6125,rpm
